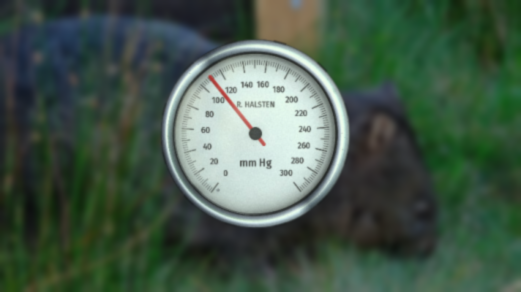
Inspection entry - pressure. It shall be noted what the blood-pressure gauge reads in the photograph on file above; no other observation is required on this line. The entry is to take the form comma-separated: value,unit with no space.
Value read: 110,mmHg
